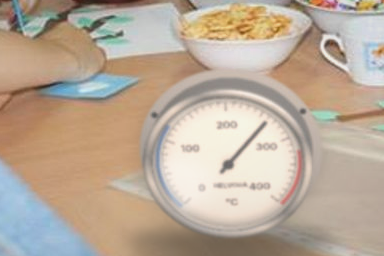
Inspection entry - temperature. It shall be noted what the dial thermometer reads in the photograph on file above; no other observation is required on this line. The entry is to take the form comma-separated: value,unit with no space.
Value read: 260,°C
